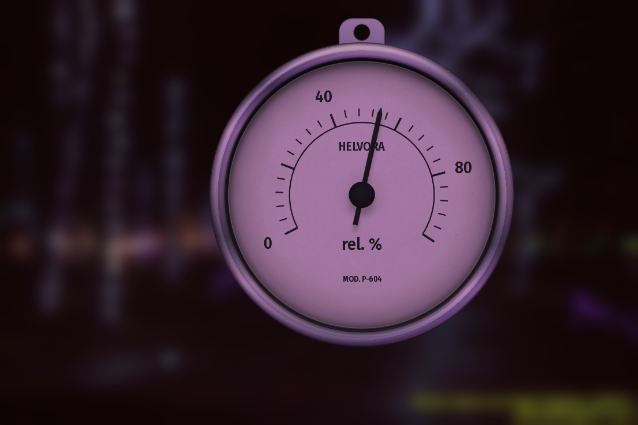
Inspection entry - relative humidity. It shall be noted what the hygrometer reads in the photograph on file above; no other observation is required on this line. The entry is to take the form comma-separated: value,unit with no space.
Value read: 54,%
